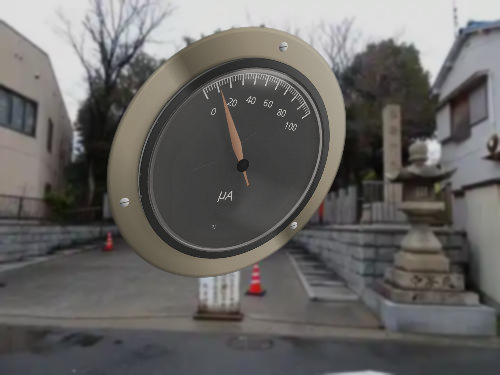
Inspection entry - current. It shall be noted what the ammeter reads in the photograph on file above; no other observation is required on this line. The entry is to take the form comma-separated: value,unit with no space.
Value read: 10,µA
